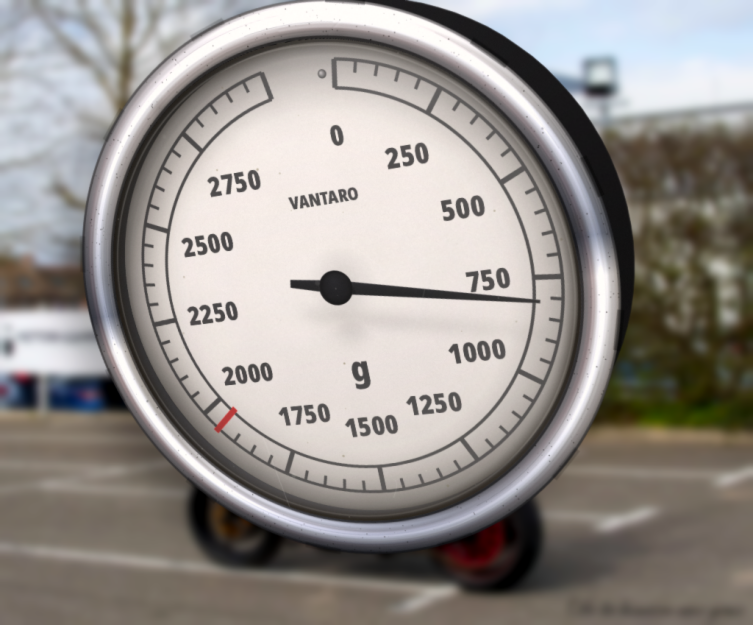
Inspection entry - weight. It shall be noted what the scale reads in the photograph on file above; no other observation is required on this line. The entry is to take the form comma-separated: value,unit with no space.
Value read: 800,g
